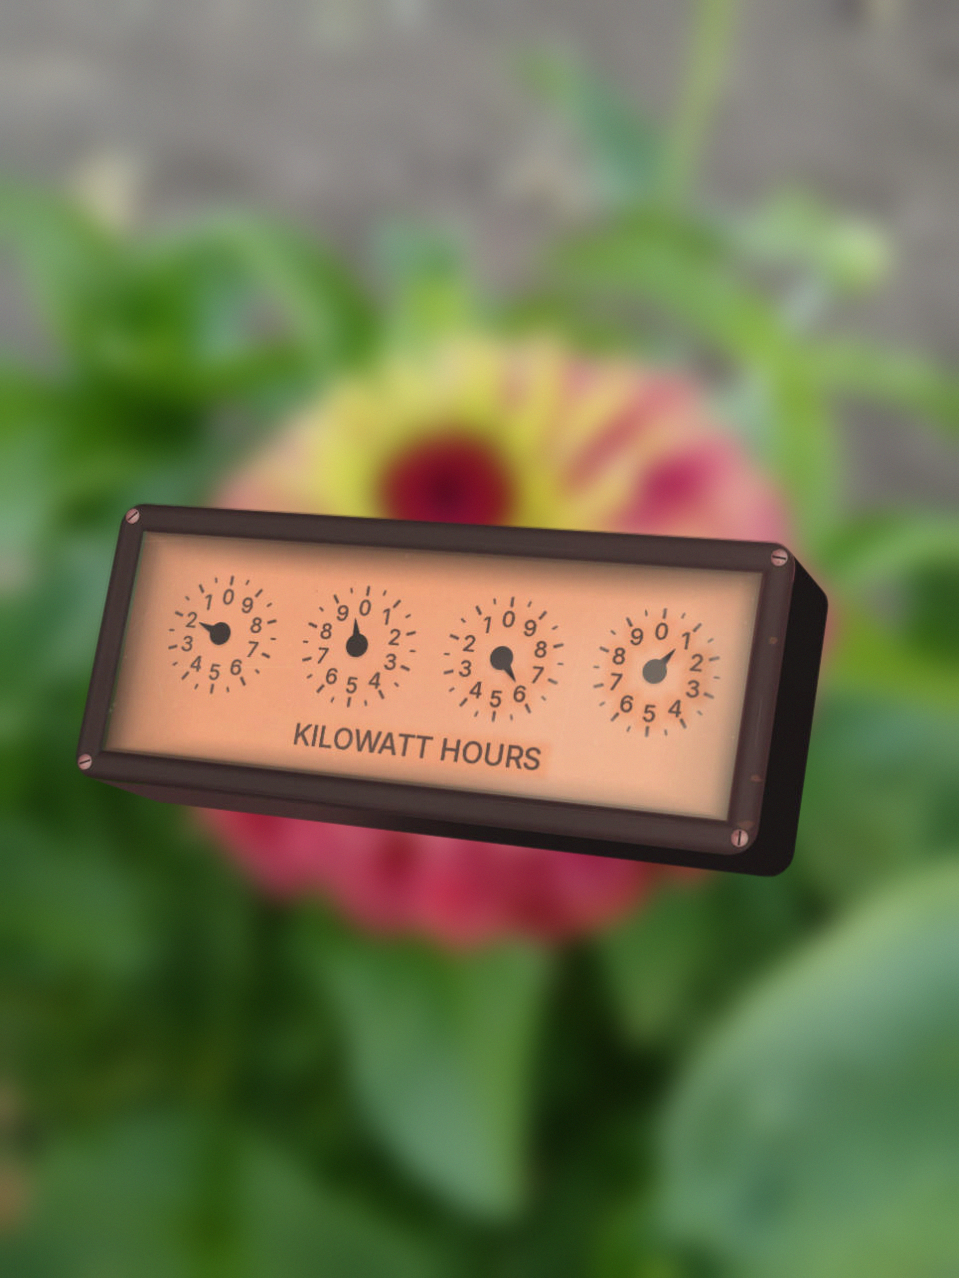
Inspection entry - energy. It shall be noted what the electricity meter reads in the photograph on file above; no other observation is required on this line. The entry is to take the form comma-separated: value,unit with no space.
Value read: 1961,kWh
